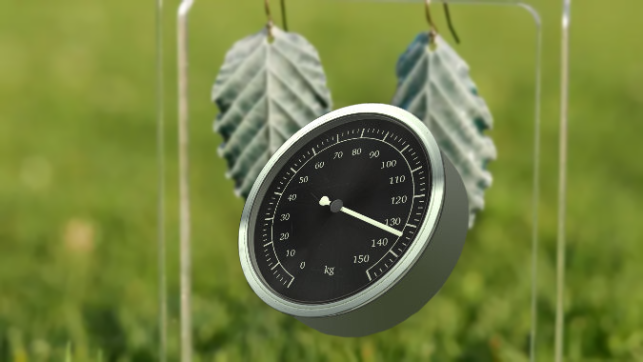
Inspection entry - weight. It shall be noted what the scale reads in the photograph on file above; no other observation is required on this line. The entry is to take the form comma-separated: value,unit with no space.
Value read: 134,kg
